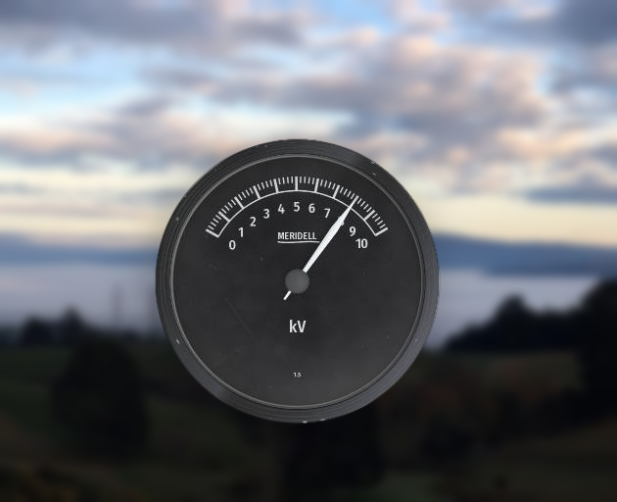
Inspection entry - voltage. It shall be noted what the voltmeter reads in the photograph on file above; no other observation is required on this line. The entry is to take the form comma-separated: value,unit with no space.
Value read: 8,kV
